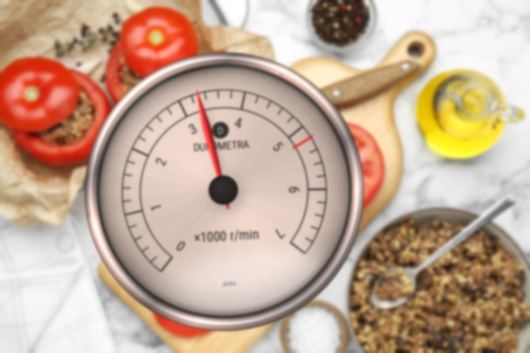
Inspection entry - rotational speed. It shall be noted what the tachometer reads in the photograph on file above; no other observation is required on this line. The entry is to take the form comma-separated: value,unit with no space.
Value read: 3300,rpm
